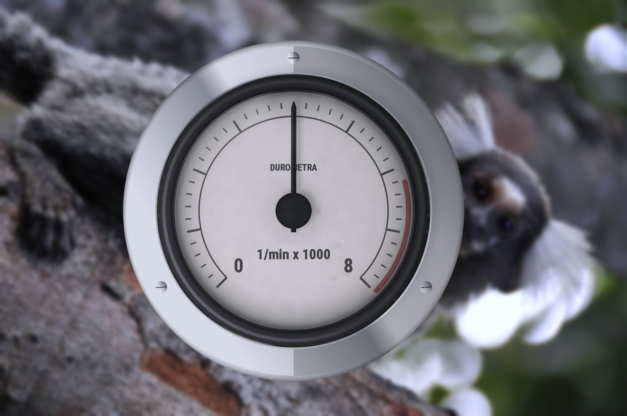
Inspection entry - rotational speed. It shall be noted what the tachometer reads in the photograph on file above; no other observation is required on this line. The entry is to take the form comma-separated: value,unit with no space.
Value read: 4000,rpm
